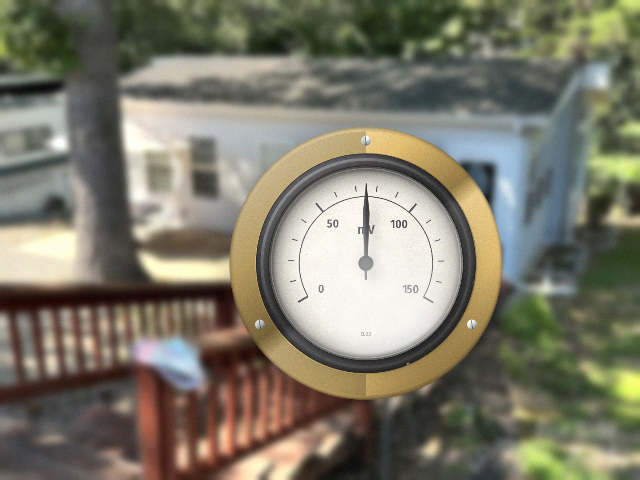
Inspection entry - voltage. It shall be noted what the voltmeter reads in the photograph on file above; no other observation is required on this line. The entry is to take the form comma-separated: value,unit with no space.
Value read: 75,mV
